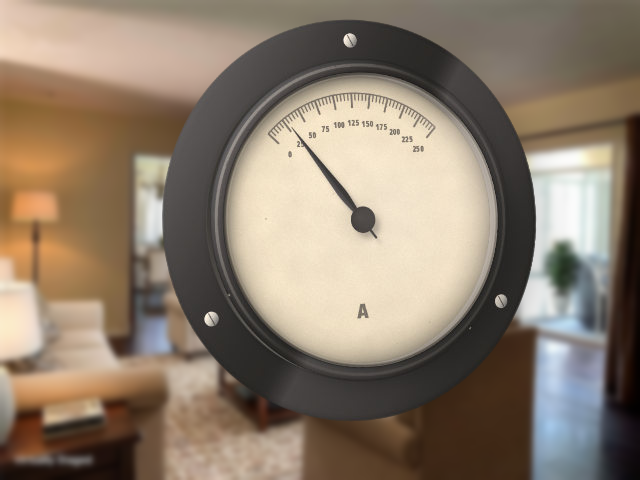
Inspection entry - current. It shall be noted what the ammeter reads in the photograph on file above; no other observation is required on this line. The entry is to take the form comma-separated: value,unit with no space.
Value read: 25,A
